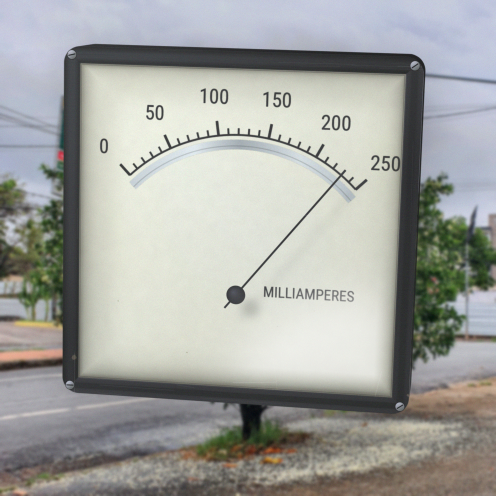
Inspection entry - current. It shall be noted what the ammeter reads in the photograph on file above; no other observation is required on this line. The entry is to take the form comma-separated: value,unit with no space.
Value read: 230,mA
